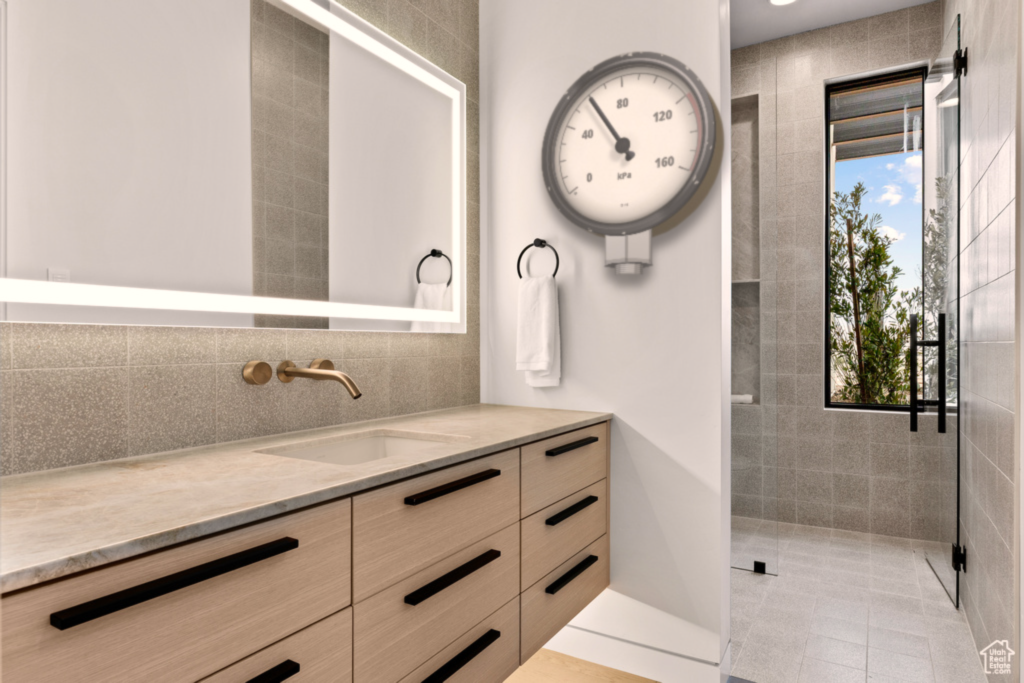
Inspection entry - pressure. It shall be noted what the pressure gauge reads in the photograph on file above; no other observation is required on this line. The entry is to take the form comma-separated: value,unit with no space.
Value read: 60,kPa
